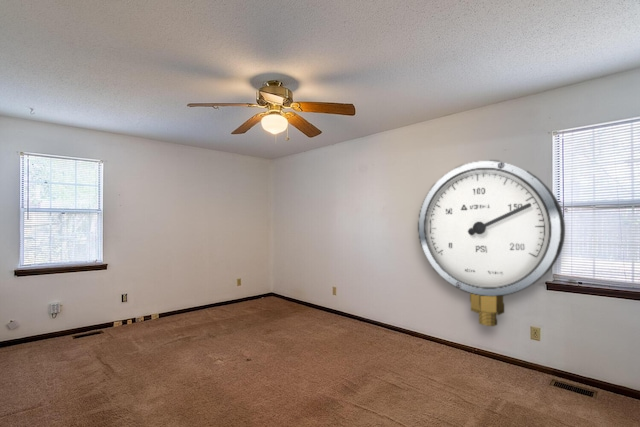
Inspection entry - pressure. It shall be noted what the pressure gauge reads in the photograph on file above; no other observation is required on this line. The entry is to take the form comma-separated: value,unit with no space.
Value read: 155,psi
